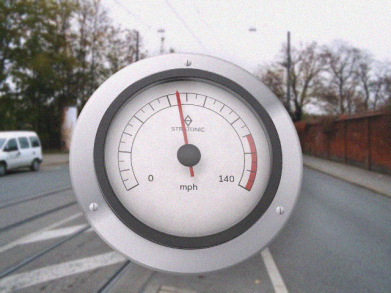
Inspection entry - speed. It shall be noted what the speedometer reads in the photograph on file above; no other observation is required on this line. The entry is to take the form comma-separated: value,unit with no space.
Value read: 65,mph
